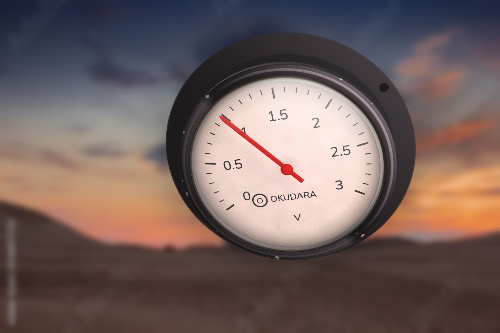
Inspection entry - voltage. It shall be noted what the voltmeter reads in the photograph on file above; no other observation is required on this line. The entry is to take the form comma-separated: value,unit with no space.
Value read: 1,V
